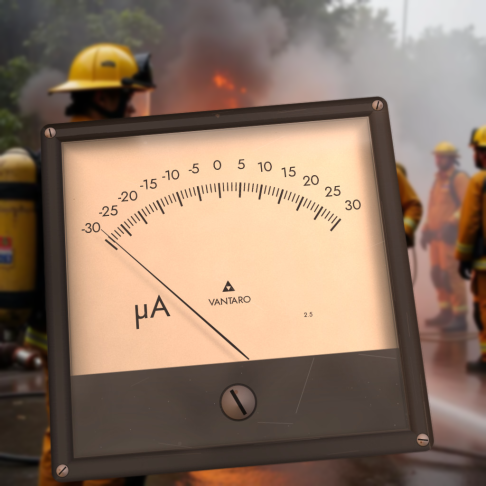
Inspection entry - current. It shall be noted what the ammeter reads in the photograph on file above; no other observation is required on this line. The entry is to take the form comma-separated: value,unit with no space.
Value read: -29,µA
